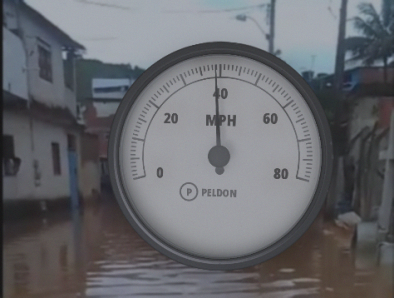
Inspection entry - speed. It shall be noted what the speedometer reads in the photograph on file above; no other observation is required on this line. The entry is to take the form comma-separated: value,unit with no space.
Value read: 39,mph
